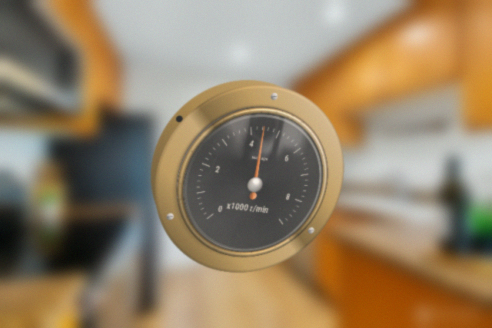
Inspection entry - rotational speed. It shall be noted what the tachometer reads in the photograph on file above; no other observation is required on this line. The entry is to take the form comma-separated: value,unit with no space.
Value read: 4400,rpm
